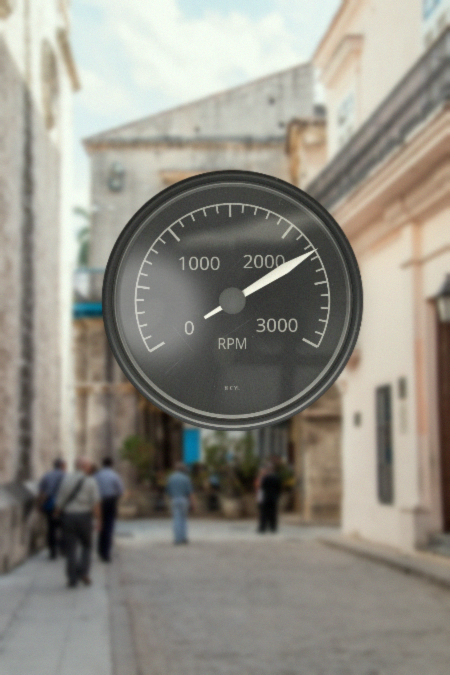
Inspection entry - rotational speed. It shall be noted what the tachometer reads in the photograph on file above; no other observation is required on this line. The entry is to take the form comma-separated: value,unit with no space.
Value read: 2250,rpm
